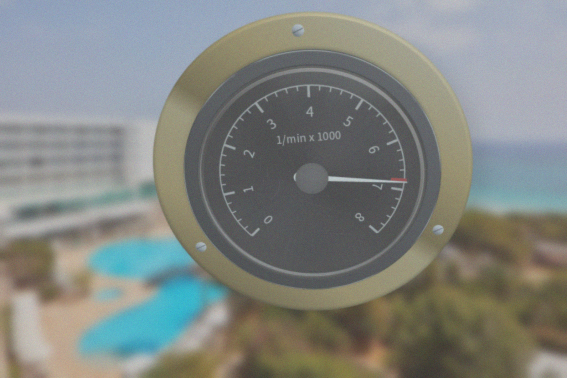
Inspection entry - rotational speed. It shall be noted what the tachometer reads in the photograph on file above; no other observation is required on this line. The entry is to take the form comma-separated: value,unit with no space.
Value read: 6800,rpm
